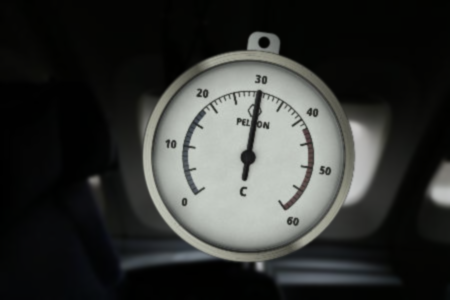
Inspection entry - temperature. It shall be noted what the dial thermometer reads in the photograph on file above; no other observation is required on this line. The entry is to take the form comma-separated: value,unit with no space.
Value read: 30,°C
